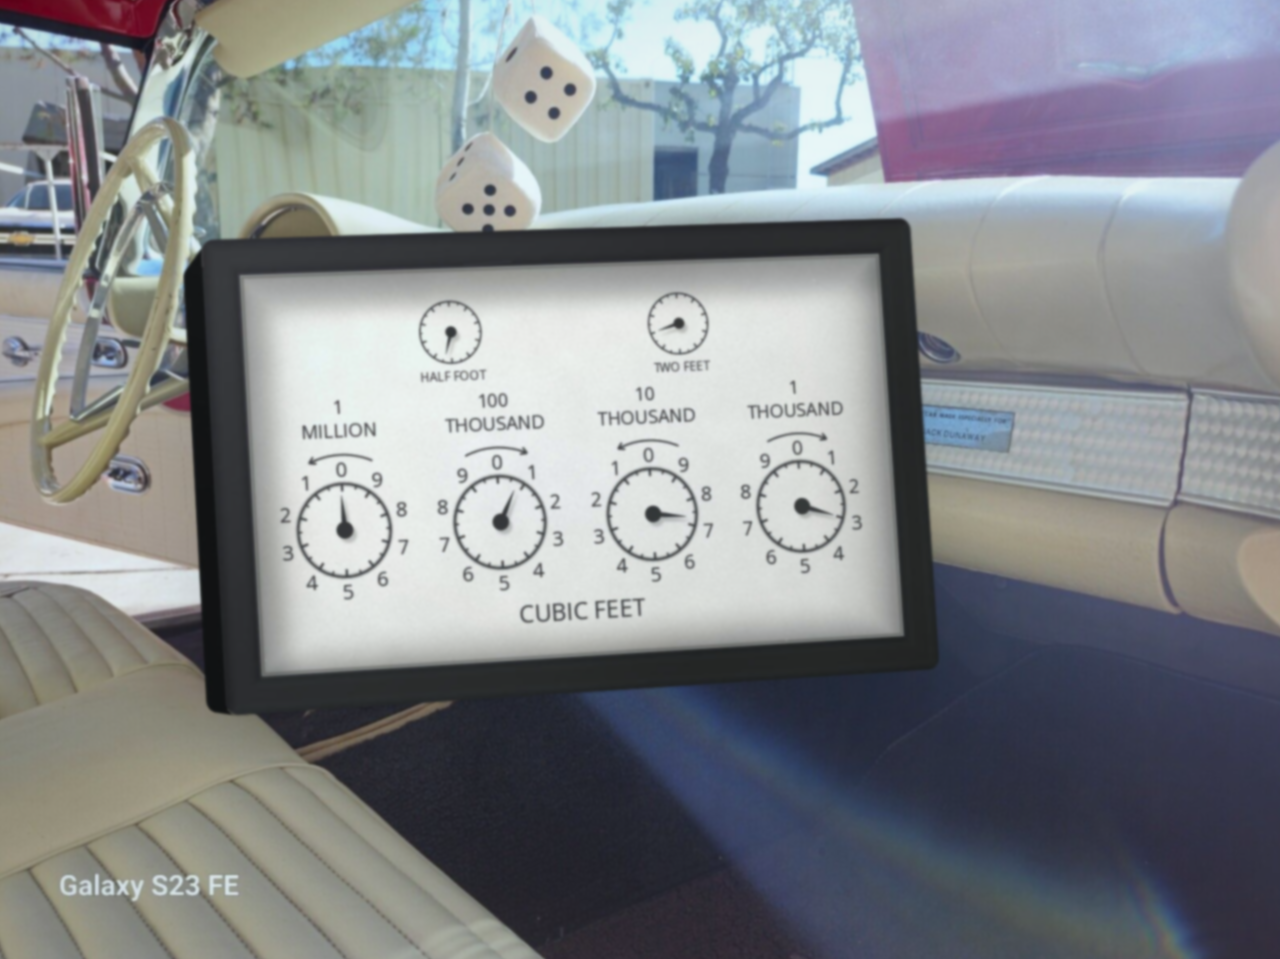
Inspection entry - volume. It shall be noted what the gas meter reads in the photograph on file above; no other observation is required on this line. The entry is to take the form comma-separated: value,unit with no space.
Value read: 7300,ft³
